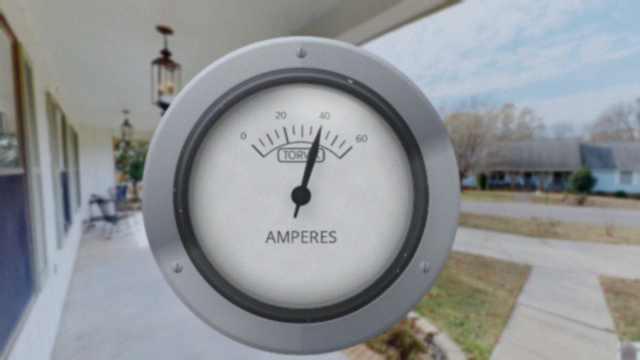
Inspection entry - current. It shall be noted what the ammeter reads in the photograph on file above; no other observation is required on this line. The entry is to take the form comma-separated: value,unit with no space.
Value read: 40,A
